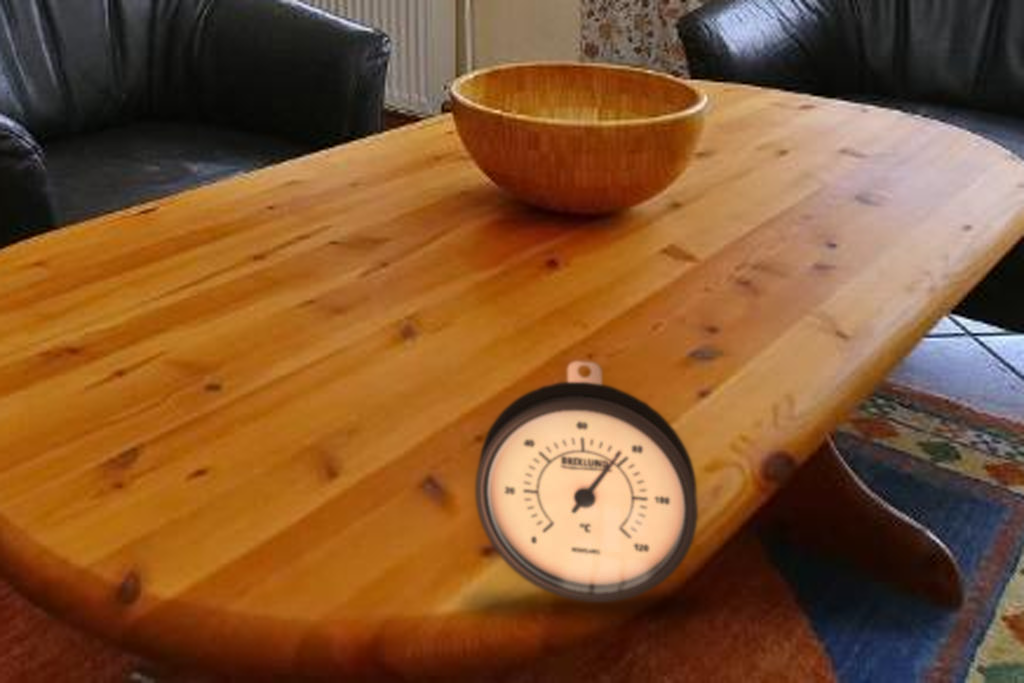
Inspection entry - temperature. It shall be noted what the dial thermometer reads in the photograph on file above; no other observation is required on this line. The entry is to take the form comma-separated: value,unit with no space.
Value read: 76,°C
